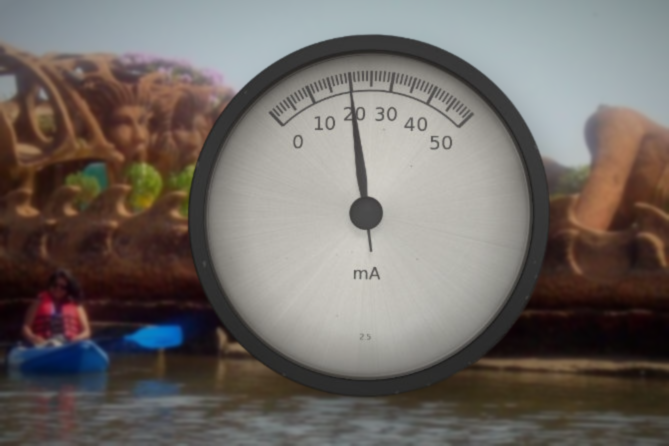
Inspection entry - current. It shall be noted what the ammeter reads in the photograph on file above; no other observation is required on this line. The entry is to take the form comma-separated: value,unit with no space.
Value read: 20,mA
